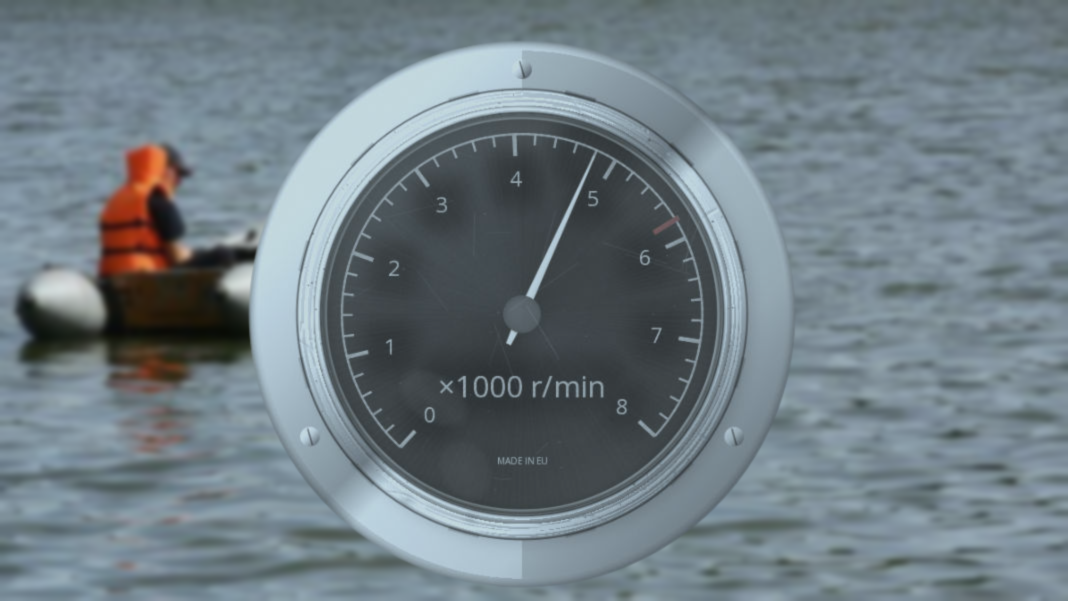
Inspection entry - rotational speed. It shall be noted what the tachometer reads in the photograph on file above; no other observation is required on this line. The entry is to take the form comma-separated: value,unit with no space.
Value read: 4800,rpm
